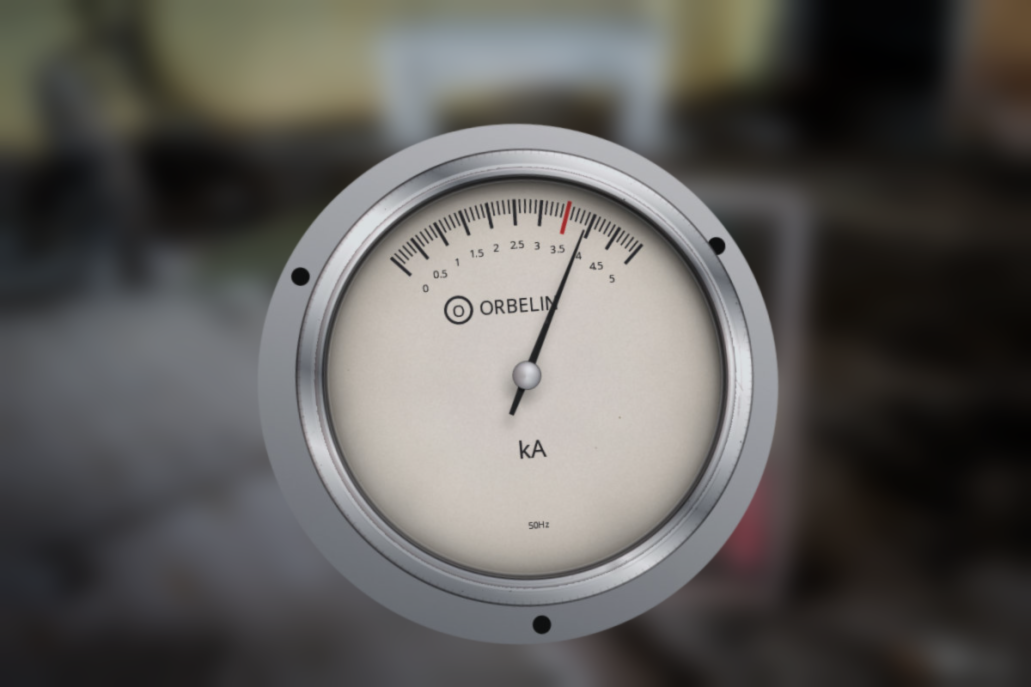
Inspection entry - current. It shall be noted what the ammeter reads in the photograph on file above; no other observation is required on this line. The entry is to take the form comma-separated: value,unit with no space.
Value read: 3.9,kA
